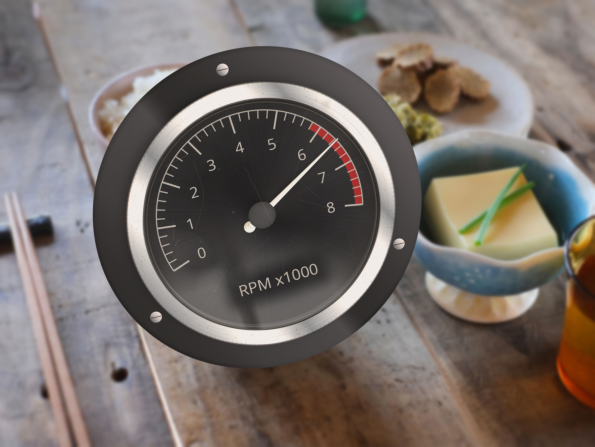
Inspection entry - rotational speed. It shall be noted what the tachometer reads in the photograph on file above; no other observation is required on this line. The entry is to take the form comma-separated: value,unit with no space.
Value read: 6400,rpm
